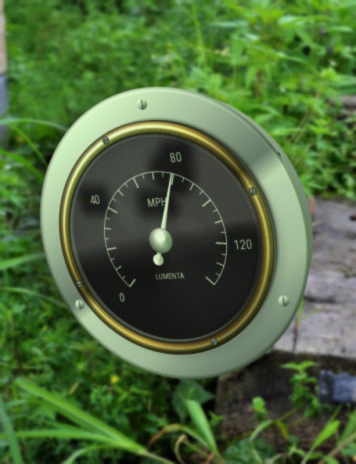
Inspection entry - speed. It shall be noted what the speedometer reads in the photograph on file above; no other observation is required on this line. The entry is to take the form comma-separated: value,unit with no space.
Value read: 80,mph
